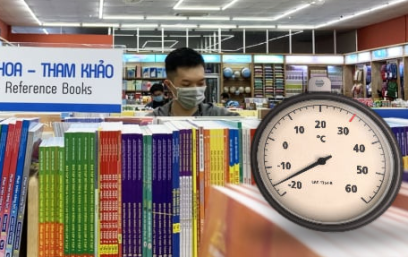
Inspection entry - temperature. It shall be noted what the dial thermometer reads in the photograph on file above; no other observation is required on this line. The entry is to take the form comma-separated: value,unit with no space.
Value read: -16,°C
